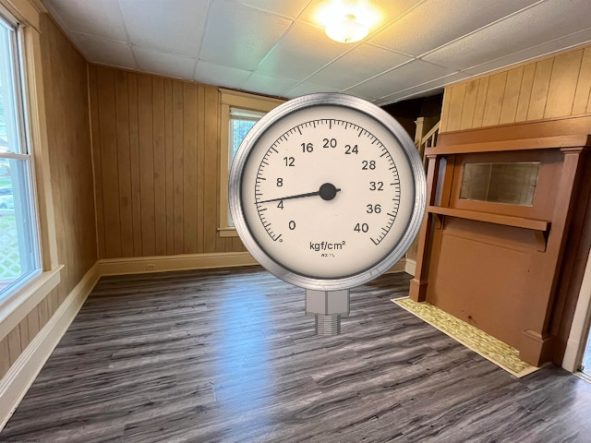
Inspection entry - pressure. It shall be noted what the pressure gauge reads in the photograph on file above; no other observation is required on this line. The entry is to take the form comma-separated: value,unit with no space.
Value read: 5,kg/cm²
